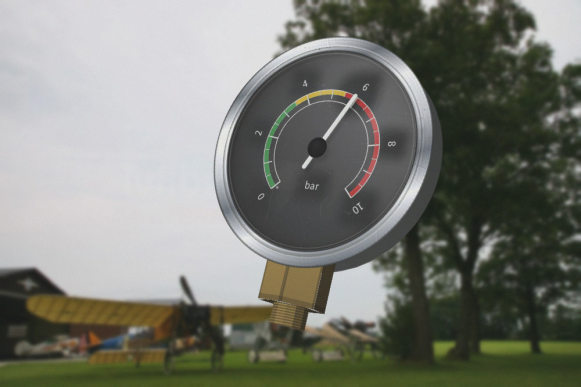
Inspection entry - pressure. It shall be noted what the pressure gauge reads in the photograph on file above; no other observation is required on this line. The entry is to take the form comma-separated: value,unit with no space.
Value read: 6,bar
